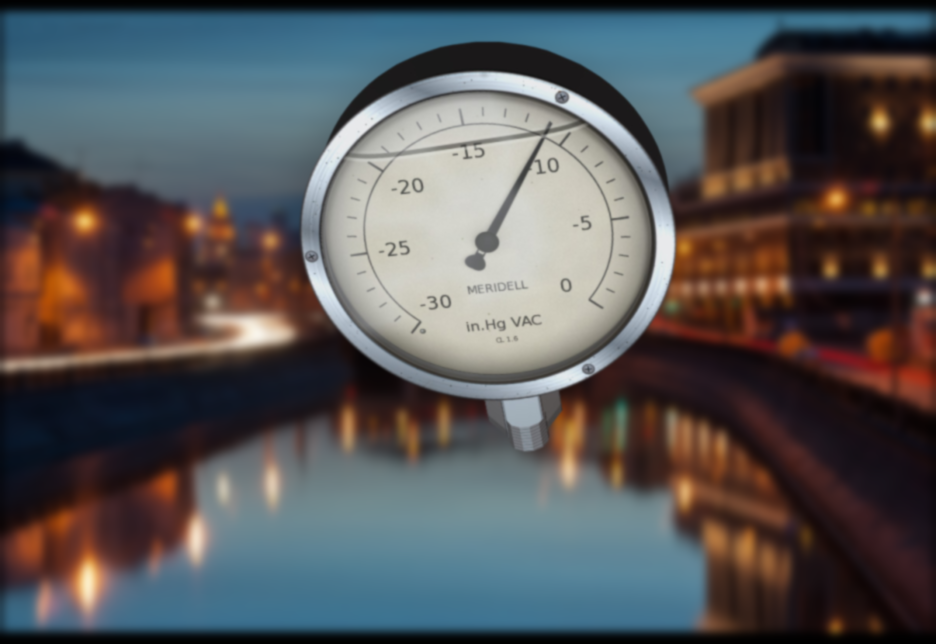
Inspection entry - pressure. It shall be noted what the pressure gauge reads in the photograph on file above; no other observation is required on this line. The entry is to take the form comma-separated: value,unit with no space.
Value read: -11,inHg
